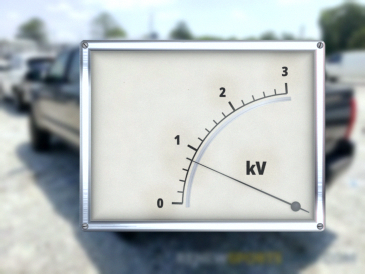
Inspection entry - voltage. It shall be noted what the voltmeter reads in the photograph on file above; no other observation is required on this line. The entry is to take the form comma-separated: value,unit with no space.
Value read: 0.8,kV
